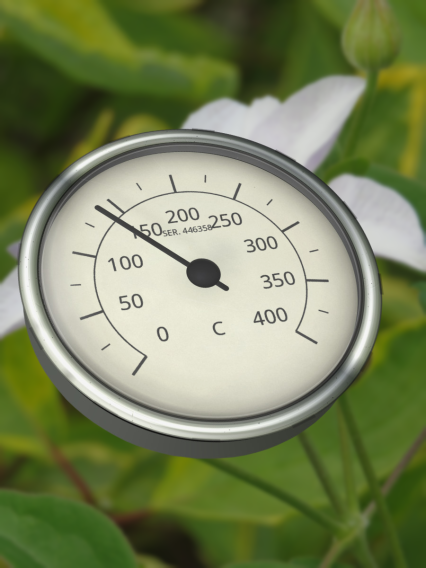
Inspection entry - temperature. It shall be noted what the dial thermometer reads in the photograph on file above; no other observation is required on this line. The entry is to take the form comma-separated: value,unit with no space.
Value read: 137.5,°C
